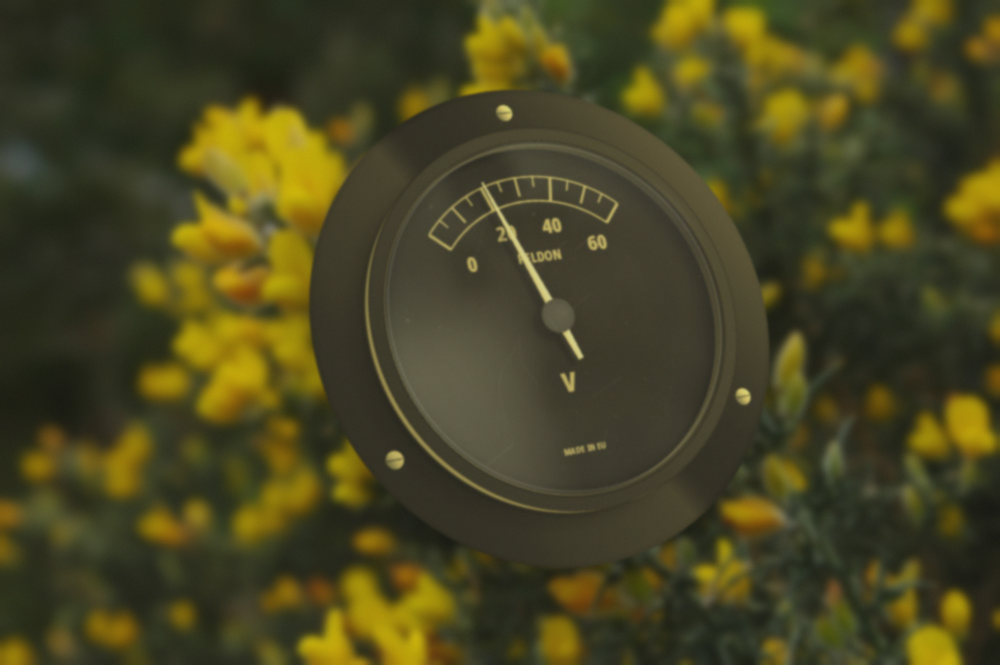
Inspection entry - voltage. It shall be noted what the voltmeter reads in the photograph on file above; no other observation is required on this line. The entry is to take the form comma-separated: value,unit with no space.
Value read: 20,V
